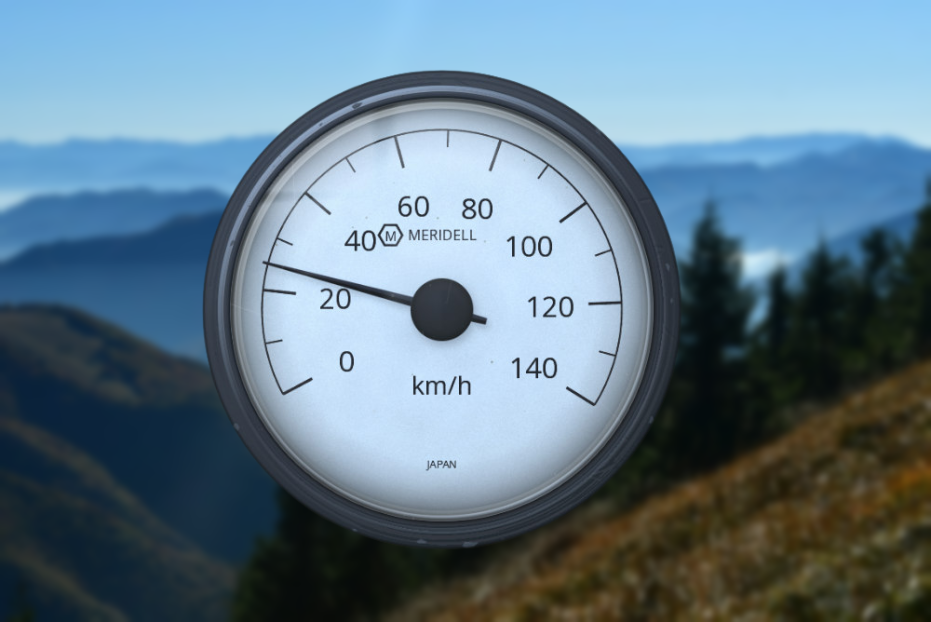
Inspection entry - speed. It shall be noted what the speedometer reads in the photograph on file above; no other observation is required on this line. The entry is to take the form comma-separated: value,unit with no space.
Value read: 25,km/h
